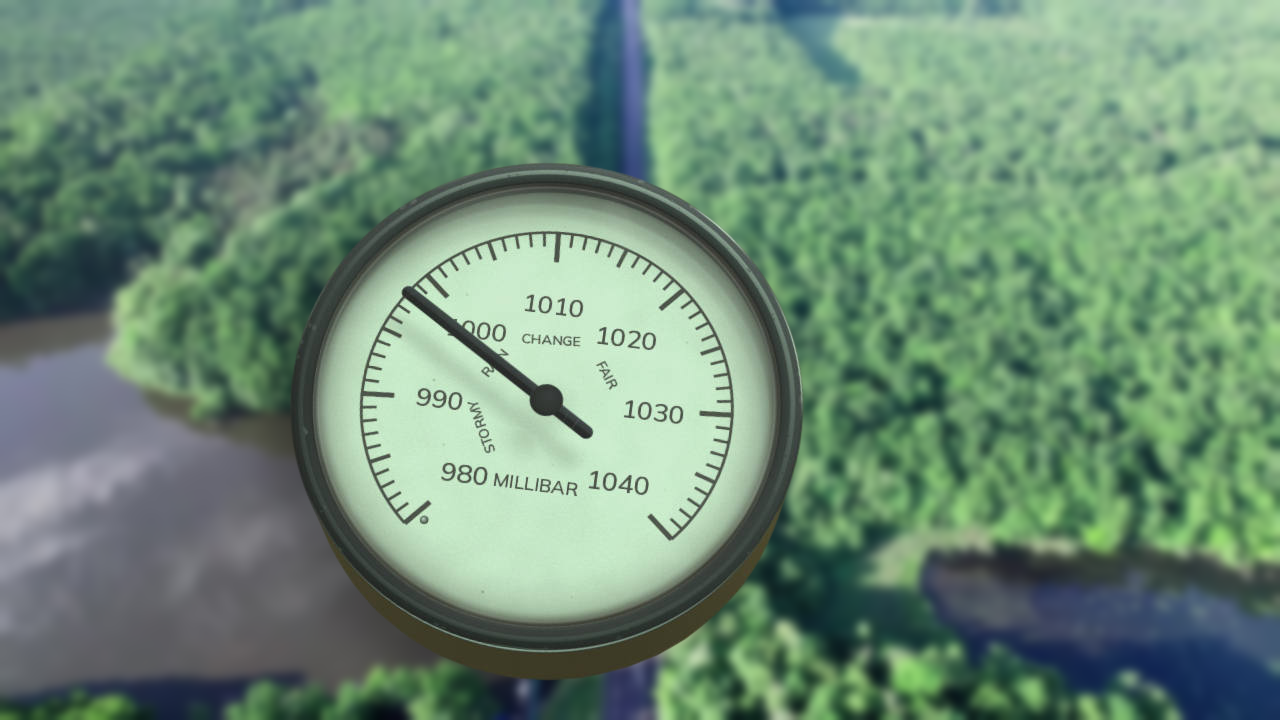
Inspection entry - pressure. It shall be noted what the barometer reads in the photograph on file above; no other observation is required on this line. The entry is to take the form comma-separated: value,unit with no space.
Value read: 998,mbar
